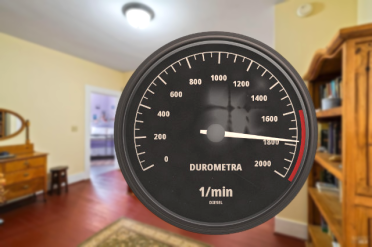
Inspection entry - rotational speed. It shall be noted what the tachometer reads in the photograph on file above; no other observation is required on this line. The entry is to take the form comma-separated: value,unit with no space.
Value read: 1775,rpm
